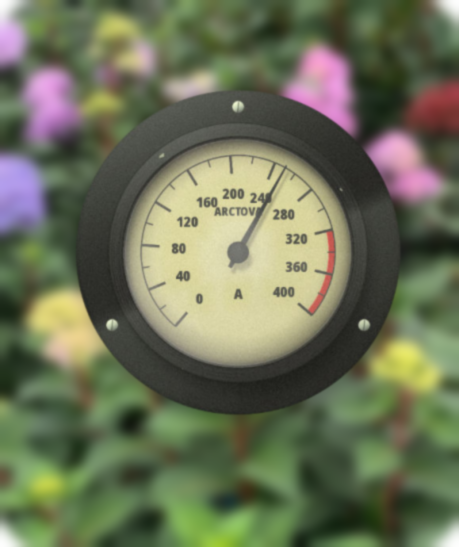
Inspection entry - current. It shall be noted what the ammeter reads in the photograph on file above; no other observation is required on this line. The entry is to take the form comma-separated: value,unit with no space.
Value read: 250,A
